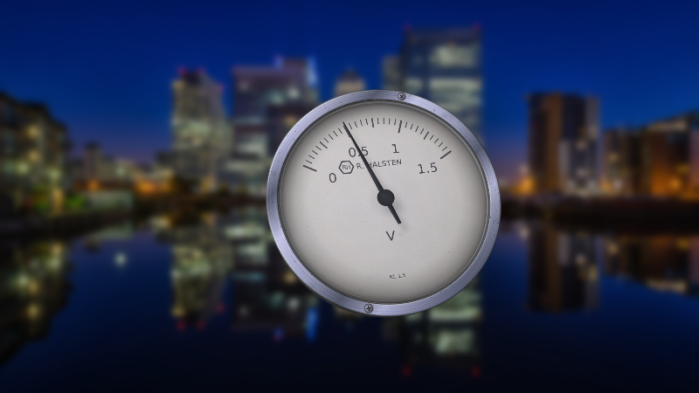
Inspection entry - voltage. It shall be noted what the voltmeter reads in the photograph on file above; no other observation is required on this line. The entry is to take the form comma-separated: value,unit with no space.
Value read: 0.5,V
